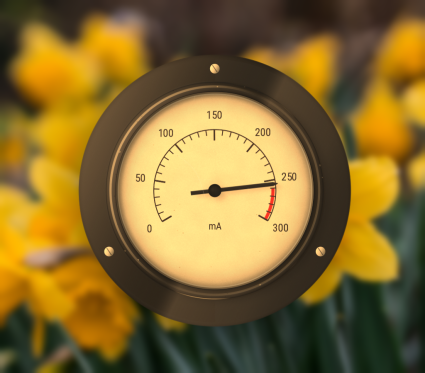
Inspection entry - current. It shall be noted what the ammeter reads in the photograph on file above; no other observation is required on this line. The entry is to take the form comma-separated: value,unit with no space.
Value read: 255,mA
